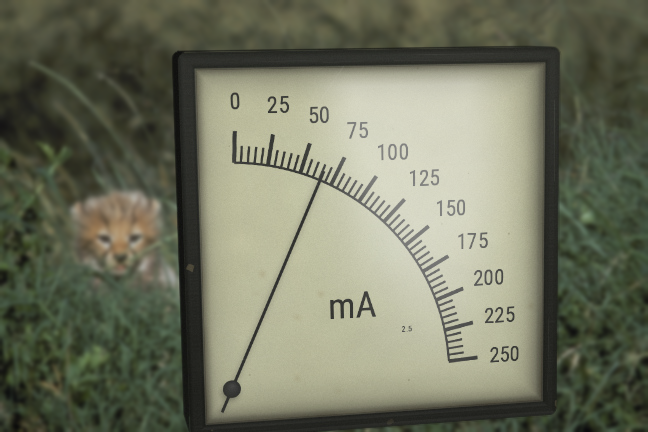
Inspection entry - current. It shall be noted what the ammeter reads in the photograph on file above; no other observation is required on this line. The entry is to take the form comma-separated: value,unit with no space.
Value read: 65,mA
